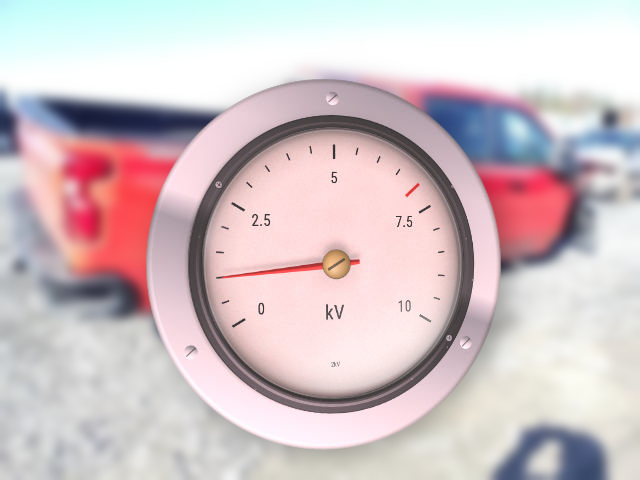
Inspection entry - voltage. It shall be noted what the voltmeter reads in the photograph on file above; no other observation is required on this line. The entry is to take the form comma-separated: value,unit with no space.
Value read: 1,kV
